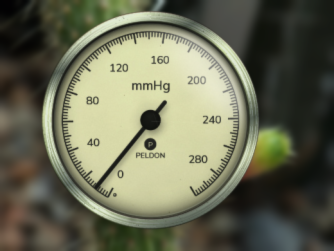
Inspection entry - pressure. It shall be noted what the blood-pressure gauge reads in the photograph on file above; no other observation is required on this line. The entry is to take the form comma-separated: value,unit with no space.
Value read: 10,mmHg
